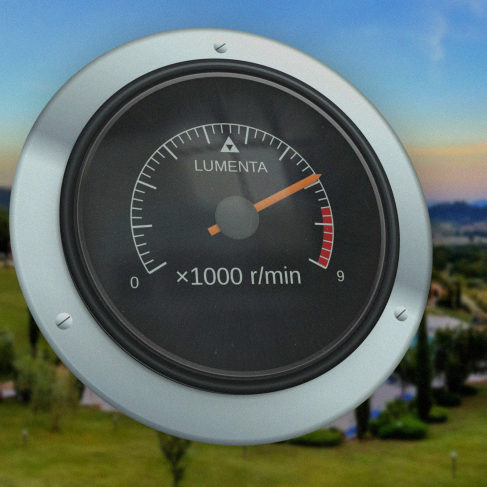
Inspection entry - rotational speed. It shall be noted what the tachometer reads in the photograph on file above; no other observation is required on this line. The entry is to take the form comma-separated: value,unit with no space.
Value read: 6900,rpm
